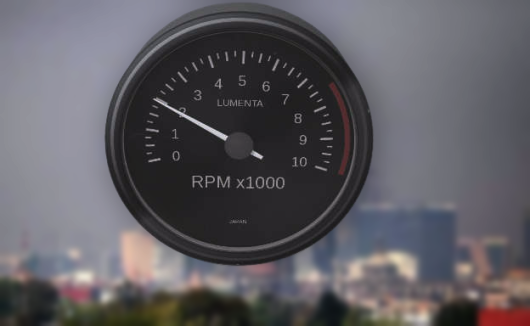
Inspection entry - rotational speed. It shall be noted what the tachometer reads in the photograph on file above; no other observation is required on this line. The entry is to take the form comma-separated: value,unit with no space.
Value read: 2000,rpm
